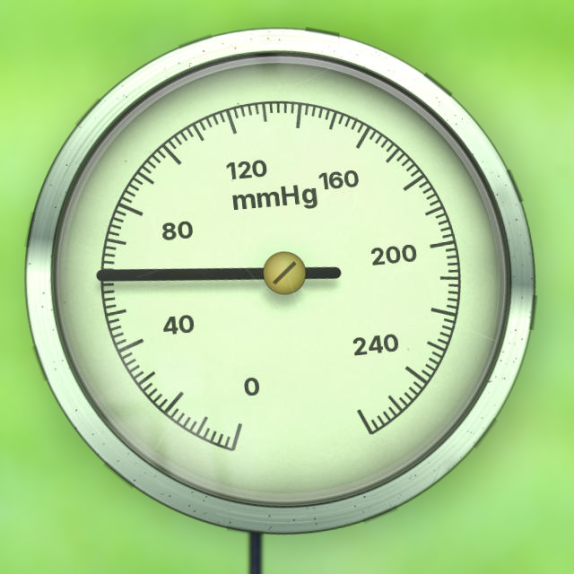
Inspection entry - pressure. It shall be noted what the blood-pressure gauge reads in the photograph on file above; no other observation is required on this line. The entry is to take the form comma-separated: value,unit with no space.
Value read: 60,mmHg
